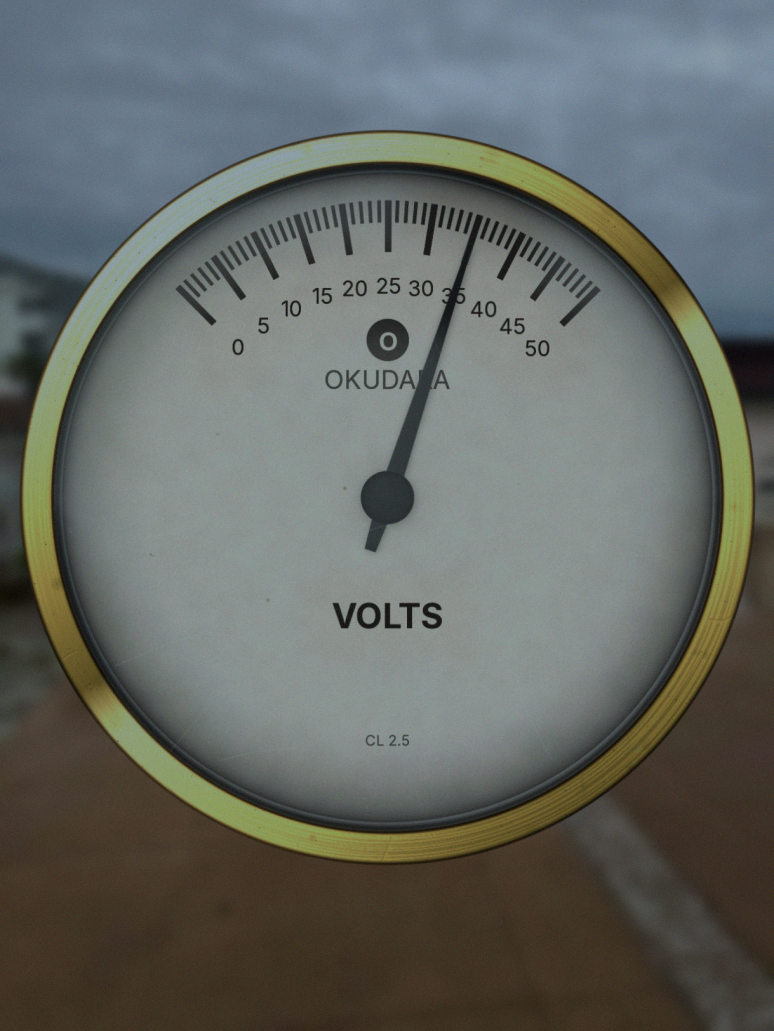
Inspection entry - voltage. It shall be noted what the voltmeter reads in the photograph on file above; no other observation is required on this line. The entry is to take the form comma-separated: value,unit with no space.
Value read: 35,V
